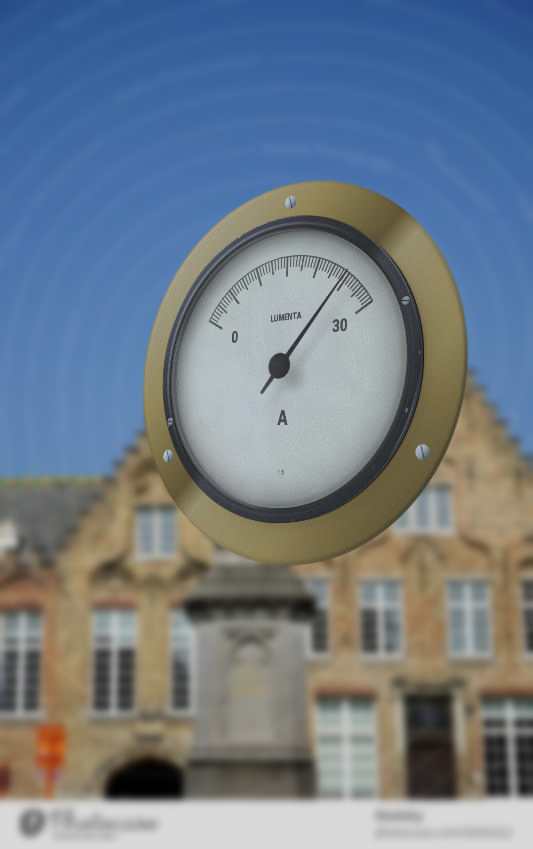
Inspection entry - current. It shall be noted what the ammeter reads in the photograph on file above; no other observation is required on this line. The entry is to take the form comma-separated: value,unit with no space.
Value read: 25,A
